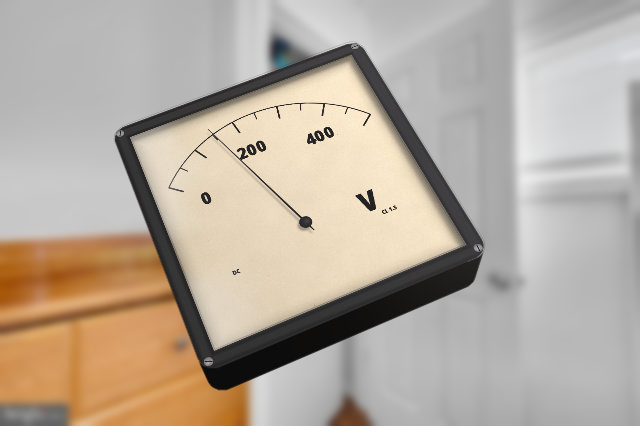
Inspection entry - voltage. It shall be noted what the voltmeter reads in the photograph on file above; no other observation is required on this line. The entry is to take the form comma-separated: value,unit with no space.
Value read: 150,V
